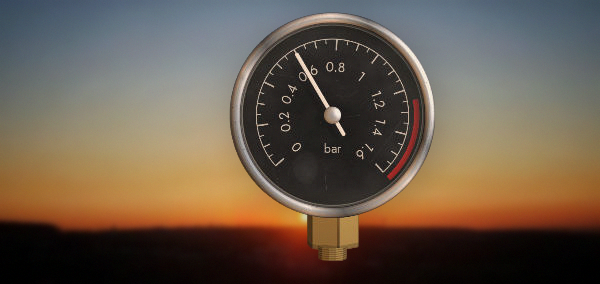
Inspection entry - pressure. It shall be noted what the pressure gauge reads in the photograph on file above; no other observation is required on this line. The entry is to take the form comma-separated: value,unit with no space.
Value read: 0.6,bar
